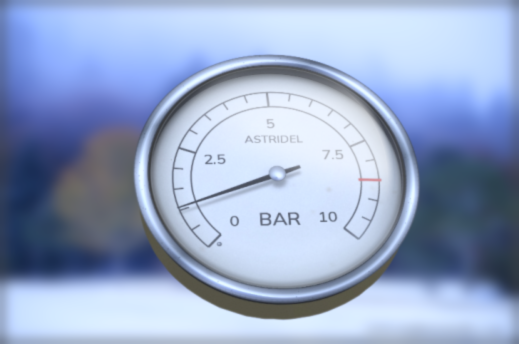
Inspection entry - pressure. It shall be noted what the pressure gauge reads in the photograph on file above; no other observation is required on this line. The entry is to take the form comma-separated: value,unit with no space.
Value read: 1,bar
